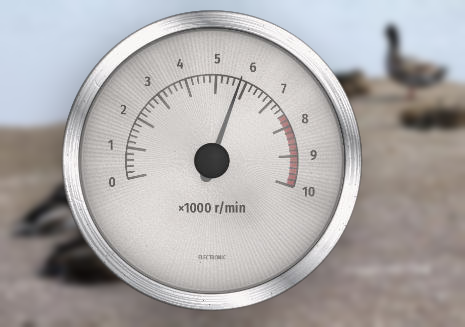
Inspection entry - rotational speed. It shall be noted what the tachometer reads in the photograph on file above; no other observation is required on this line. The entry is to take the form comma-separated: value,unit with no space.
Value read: 5800,rpm
